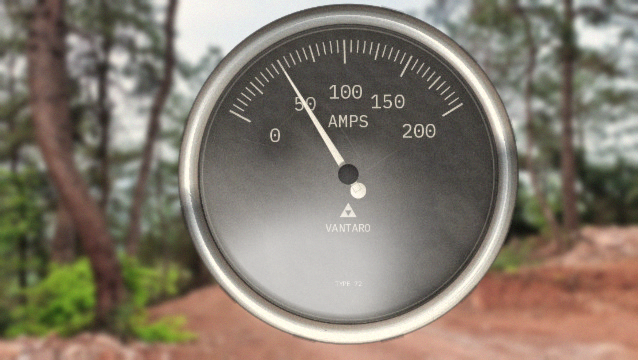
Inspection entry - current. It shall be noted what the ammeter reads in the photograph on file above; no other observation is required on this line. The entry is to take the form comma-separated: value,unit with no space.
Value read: 50,A
